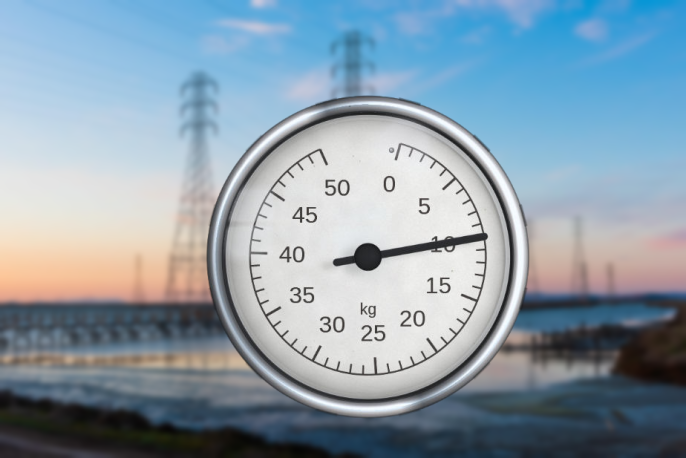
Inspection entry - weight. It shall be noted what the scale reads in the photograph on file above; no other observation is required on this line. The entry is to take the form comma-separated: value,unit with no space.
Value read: 10,kg
